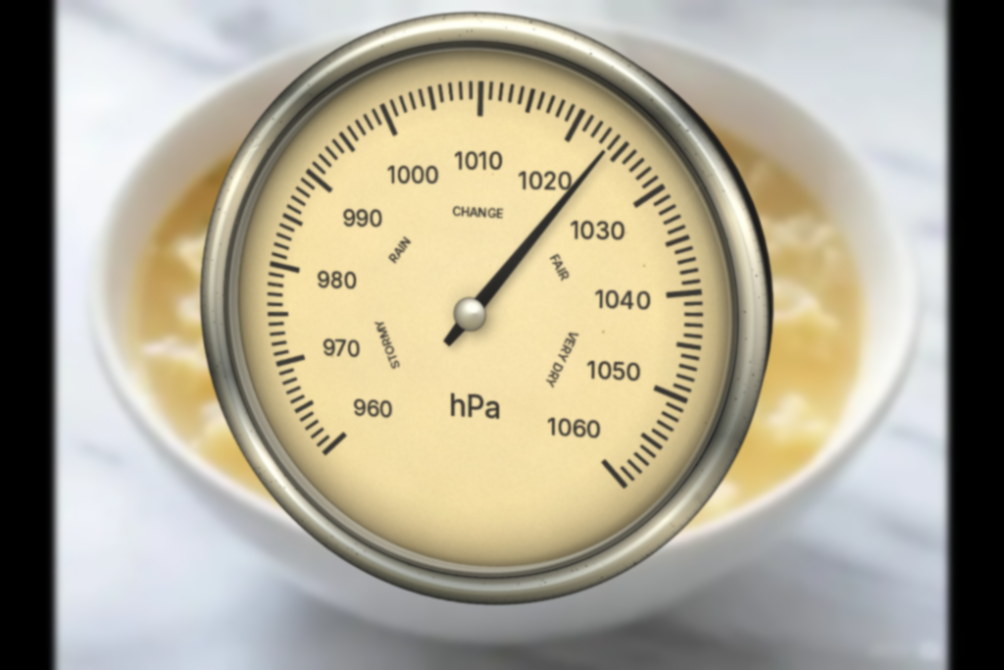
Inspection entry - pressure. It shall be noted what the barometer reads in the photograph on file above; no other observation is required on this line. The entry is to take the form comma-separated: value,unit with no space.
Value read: 1024,hPa
